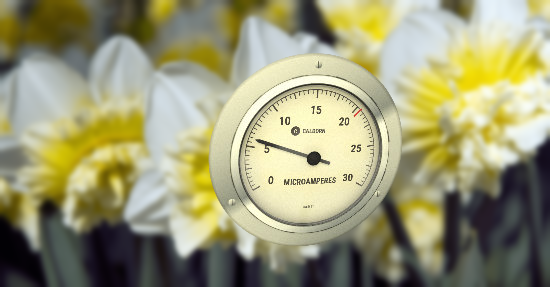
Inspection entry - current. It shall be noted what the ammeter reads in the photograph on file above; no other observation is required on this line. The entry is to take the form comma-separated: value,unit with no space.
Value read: 6,µA
